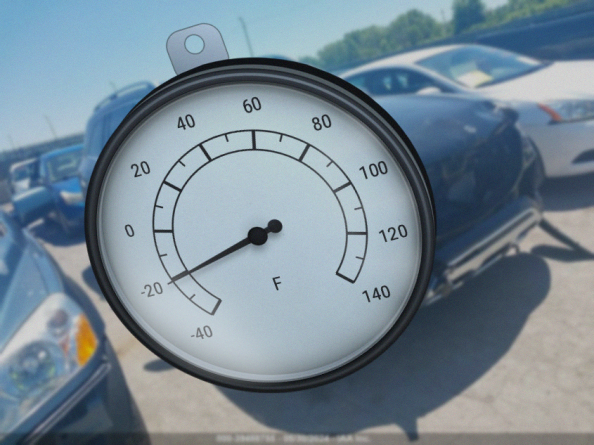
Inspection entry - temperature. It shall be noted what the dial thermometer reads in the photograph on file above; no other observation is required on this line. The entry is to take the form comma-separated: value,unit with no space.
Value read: -20,°F
